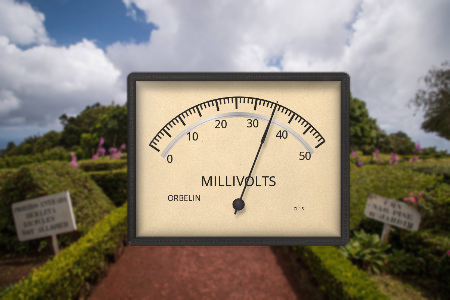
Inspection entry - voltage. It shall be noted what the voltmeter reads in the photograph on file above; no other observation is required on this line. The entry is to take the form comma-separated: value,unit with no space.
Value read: 35,mV
